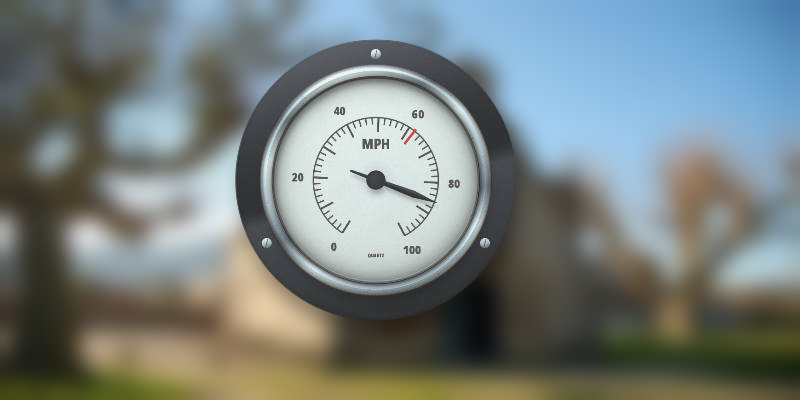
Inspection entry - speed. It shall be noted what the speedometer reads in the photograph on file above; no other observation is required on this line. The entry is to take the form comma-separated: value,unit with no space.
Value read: 86,mph
